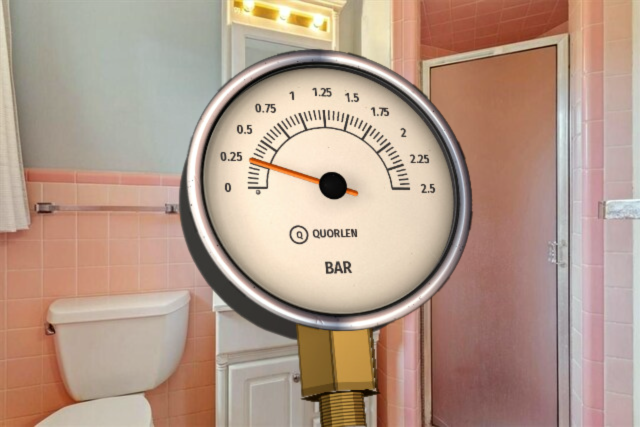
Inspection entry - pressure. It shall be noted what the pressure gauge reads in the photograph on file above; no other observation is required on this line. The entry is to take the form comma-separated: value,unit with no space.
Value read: 0.25,bar
